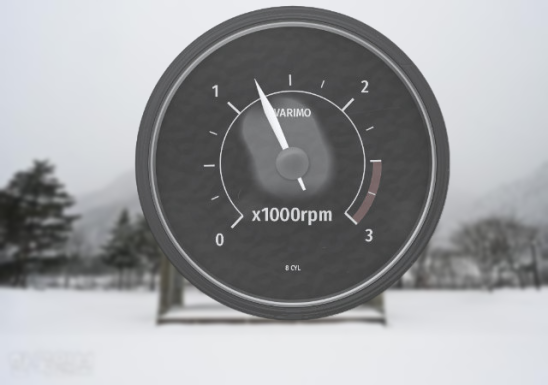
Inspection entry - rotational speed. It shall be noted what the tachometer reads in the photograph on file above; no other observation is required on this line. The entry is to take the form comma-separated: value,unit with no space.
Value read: 1250,rpm
